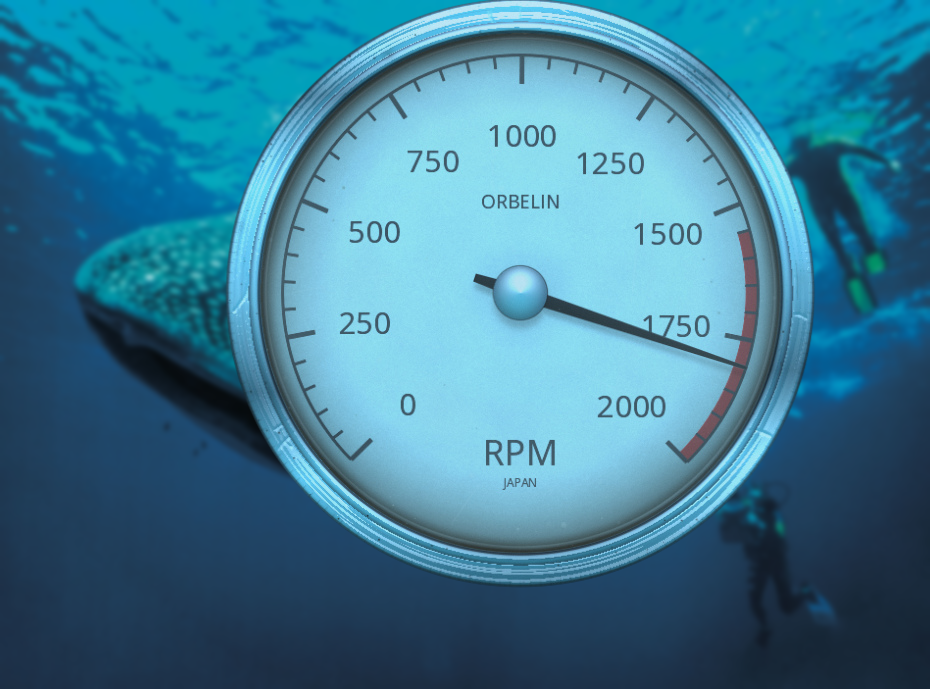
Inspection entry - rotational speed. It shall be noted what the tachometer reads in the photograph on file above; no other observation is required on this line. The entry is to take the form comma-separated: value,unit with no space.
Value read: 1800,rpm
